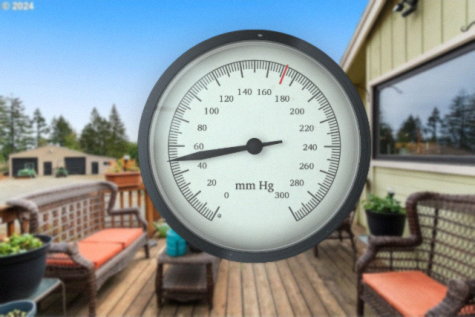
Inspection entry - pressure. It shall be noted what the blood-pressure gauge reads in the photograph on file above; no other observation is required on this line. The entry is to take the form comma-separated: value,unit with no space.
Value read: 50,mmHg
